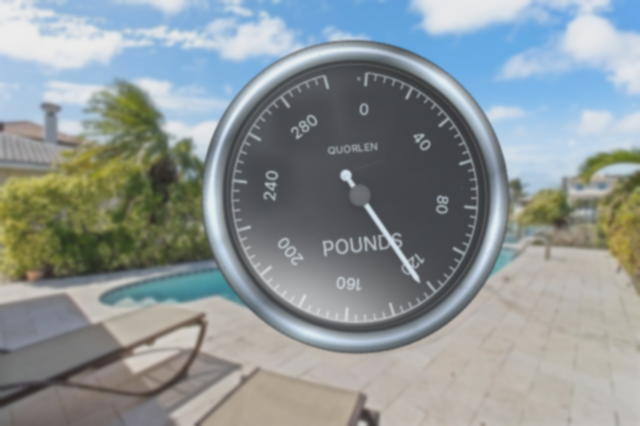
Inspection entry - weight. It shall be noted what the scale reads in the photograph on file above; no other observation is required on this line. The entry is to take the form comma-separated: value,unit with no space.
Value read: 124,lb
